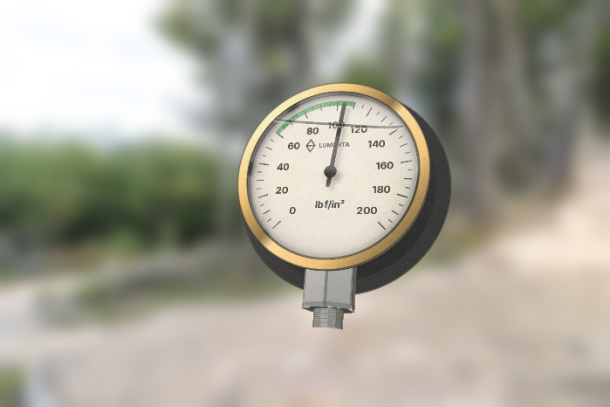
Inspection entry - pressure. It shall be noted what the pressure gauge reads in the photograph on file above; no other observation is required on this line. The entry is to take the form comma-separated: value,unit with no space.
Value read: 105,psi
